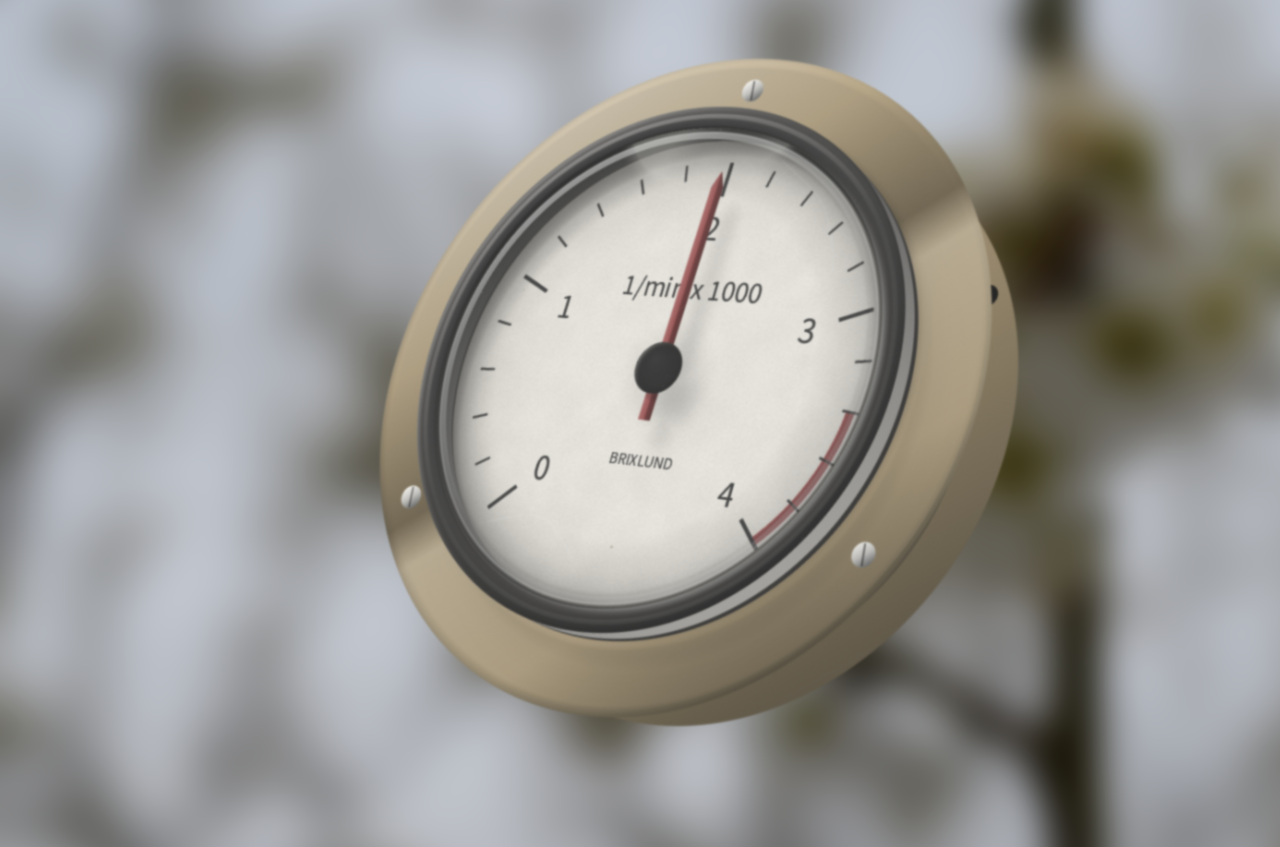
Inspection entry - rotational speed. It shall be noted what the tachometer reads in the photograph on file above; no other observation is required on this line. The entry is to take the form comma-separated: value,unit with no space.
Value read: 2000,rpm
